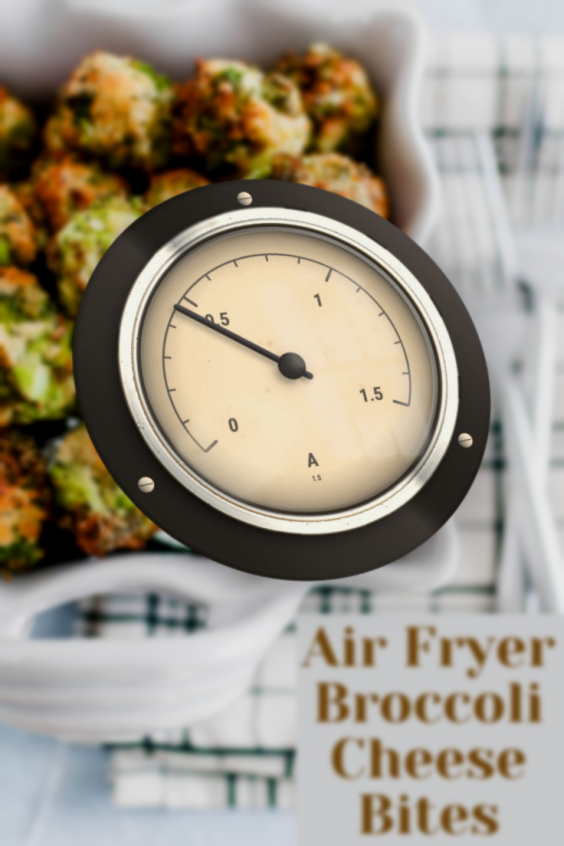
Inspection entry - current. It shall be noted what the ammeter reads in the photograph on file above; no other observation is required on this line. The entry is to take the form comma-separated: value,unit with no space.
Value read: 0.45,A
